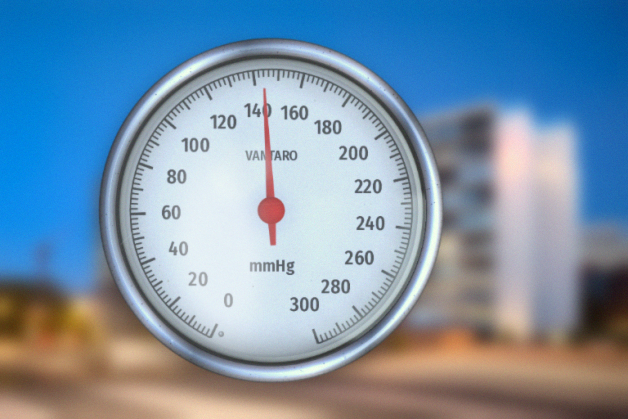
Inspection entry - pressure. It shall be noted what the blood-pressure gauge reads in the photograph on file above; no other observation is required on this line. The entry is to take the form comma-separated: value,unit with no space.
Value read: 144,mmHg
